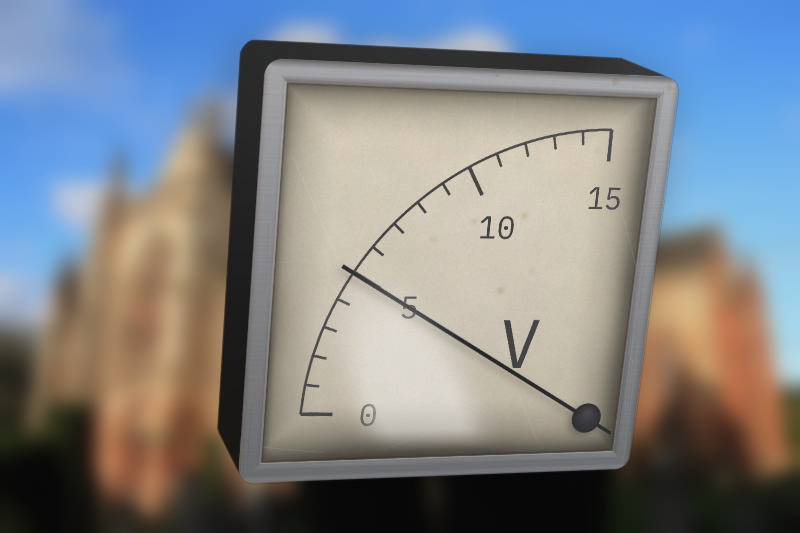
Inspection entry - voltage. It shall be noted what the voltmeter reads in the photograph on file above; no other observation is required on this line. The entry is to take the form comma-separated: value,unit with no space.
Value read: 5,V
